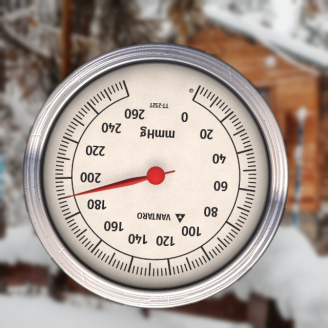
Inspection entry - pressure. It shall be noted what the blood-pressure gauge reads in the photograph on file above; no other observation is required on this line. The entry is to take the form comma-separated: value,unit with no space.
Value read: 190,mmHg
